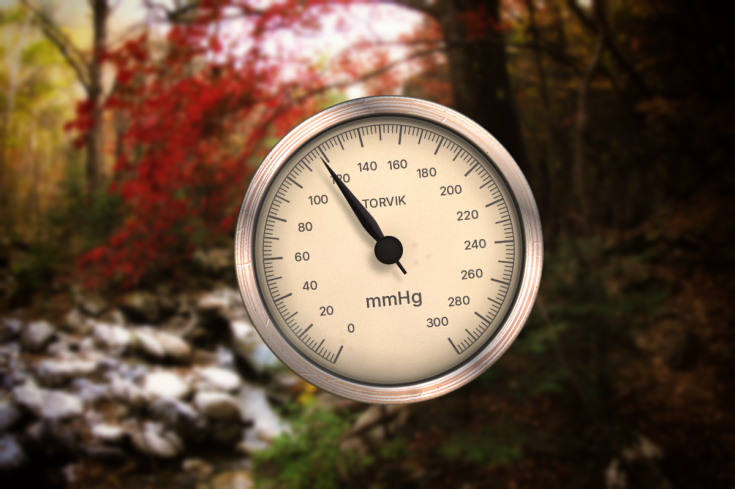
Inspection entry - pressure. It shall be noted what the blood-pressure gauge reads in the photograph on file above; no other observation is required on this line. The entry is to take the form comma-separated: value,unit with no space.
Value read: 118,mmHg
